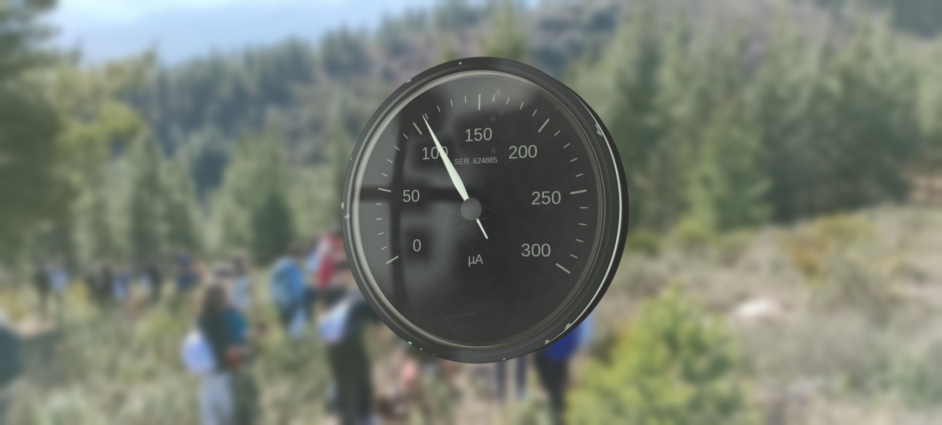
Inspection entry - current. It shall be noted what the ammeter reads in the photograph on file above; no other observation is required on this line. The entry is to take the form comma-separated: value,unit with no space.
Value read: 110,µA
